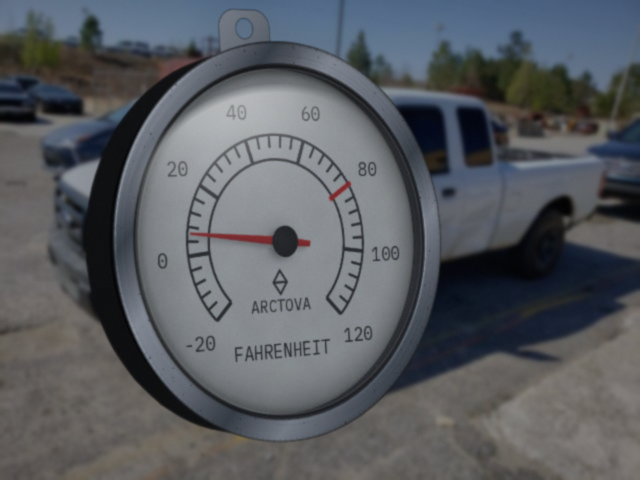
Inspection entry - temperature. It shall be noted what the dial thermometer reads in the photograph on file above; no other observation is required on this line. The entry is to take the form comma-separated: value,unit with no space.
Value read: 6,°F
